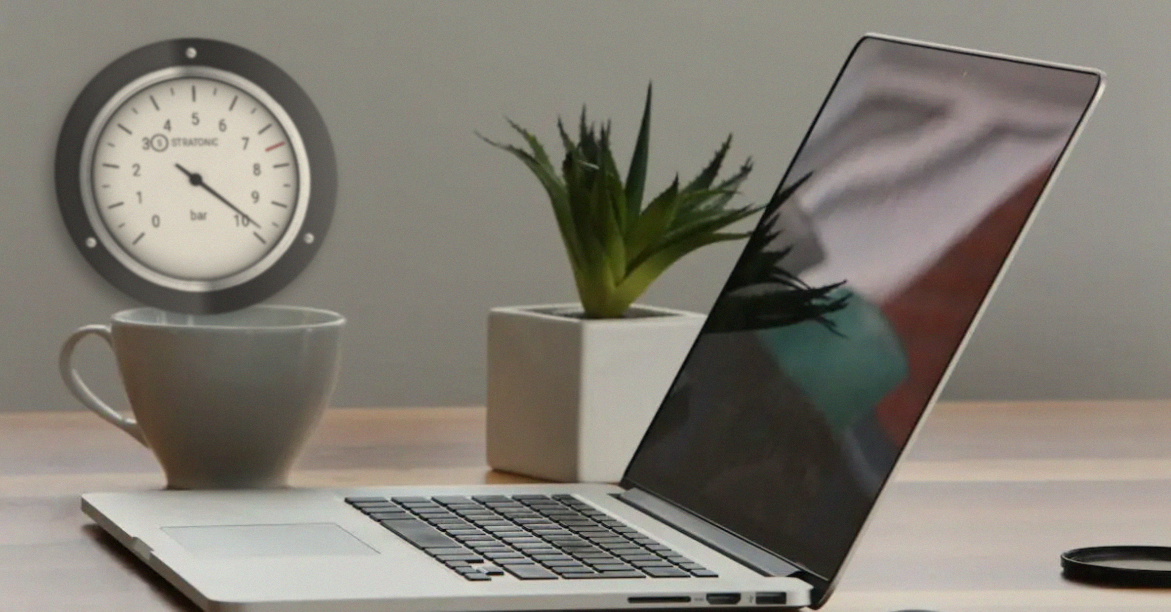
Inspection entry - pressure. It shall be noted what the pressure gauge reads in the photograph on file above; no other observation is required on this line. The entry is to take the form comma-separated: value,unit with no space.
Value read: 9.75,bar
